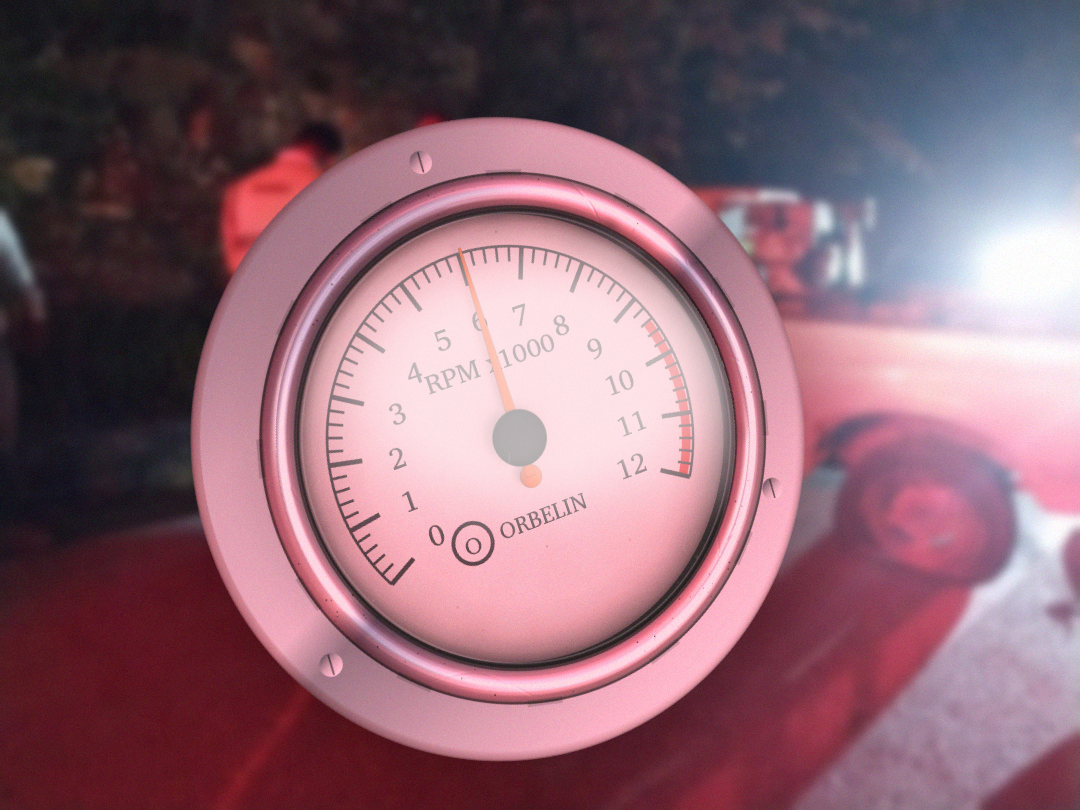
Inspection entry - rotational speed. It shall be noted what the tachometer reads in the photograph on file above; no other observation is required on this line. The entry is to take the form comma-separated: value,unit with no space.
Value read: 6000,rpm
